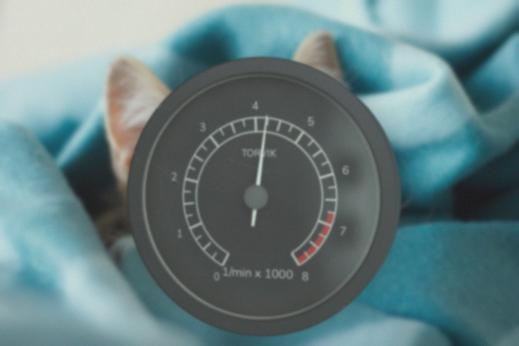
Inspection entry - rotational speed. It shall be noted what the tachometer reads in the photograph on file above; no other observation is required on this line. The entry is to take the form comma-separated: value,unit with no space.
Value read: 4250,rpm
